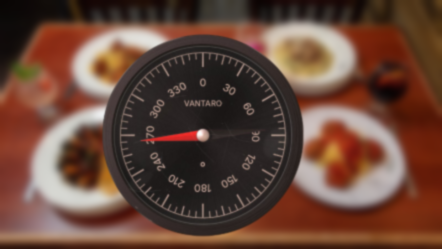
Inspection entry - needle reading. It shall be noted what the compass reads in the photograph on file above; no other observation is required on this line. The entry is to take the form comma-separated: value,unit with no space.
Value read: 265,°
